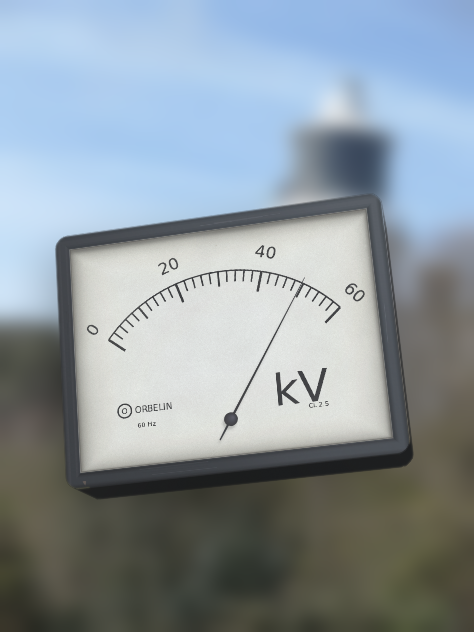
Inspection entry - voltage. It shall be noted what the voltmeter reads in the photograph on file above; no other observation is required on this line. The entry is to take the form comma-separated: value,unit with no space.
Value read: 50,kV
